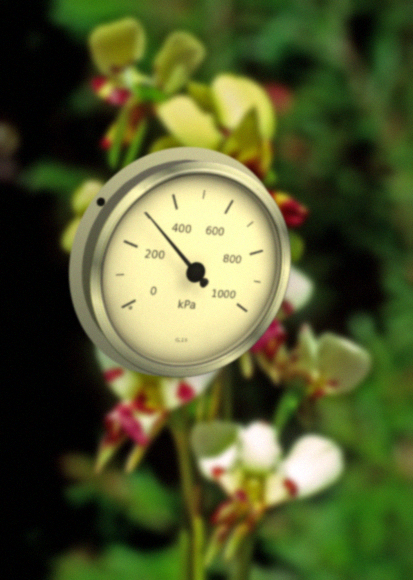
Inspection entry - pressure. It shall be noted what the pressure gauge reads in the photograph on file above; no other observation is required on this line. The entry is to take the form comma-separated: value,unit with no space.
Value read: 300,kPa
